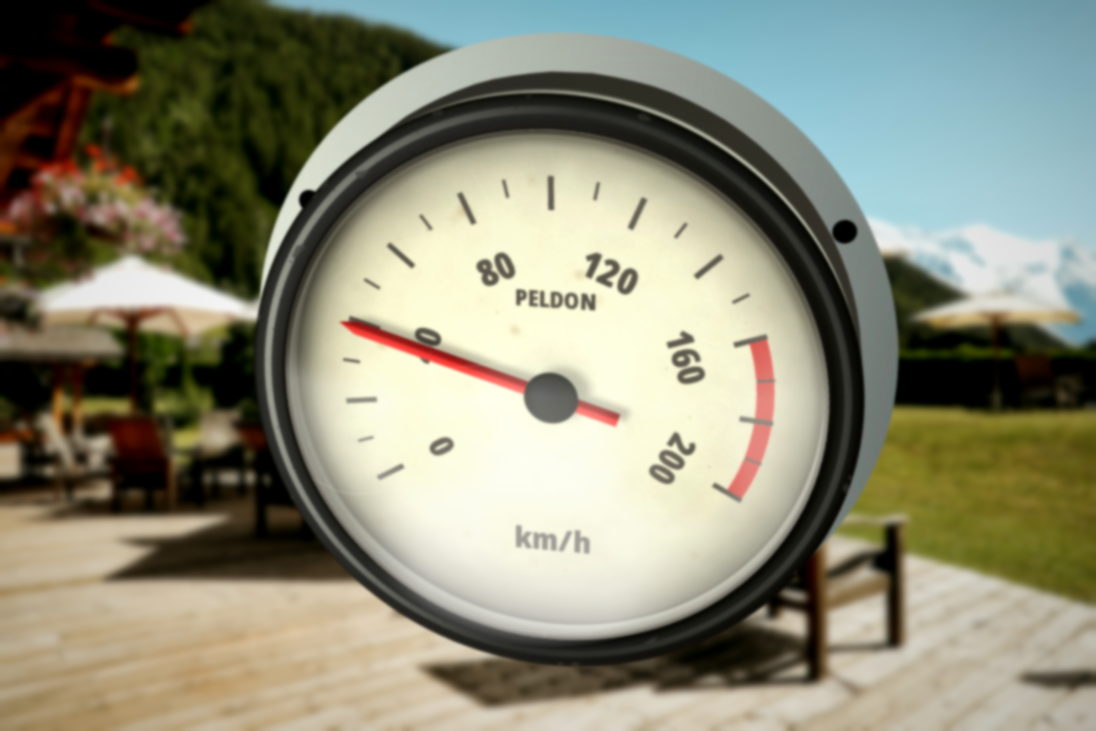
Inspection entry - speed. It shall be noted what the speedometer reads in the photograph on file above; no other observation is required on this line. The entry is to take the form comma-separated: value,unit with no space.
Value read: 40,km/h
